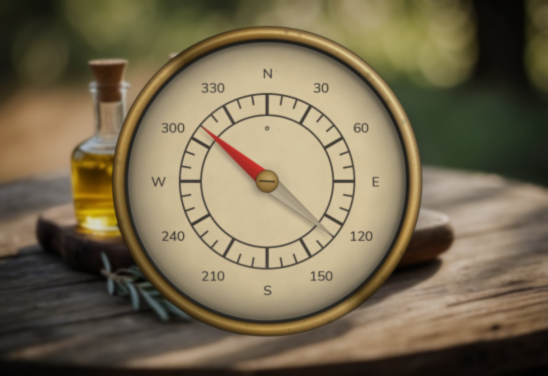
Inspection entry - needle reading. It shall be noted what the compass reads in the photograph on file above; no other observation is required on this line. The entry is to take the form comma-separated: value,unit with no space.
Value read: 310,°
